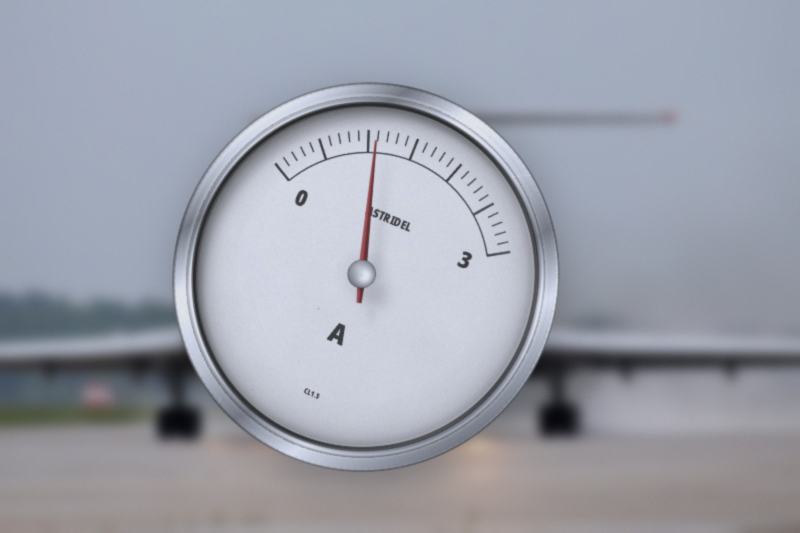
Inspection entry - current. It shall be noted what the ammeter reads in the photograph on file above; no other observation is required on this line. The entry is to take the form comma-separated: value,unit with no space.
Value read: 1.1,A
